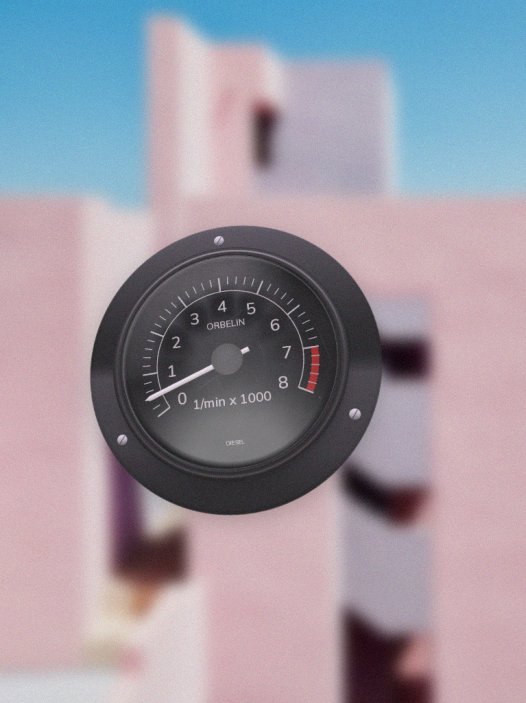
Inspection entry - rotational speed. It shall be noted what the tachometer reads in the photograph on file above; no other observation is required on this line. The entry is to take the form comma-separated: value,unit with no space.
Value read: 400,rpm
